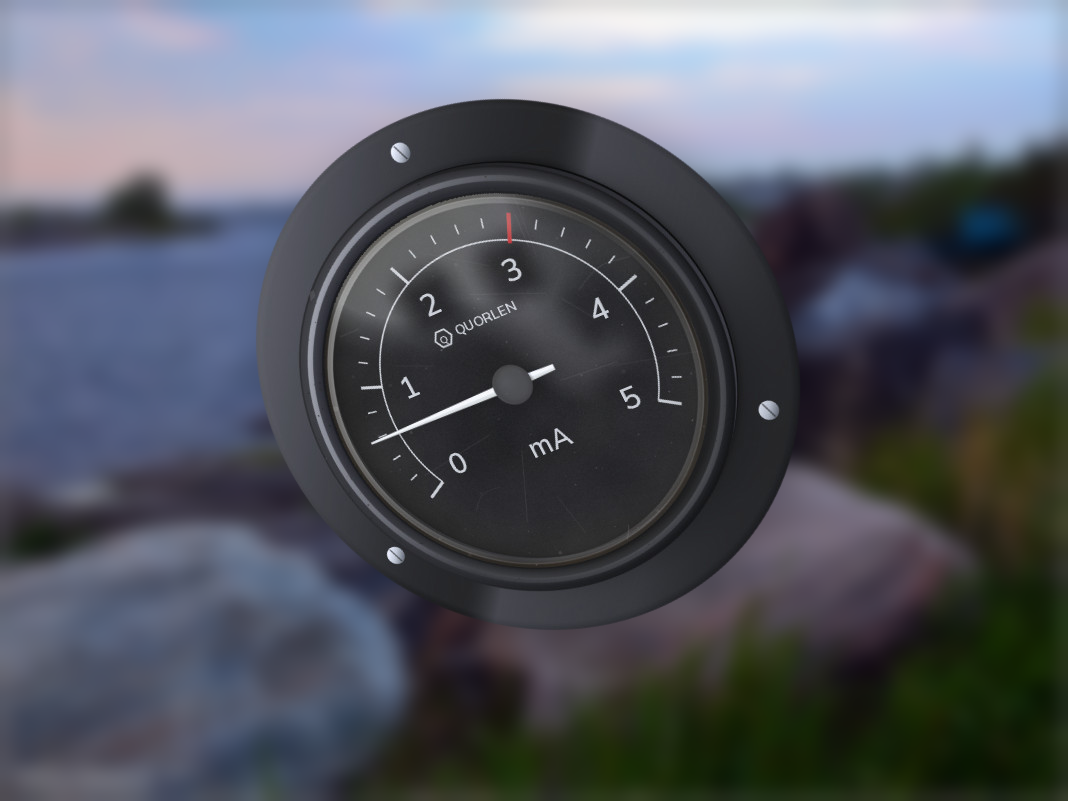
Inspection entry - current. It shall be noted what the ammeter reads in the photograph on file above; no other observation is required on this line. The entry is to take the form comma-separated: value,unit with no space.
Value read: 0.6,mA
